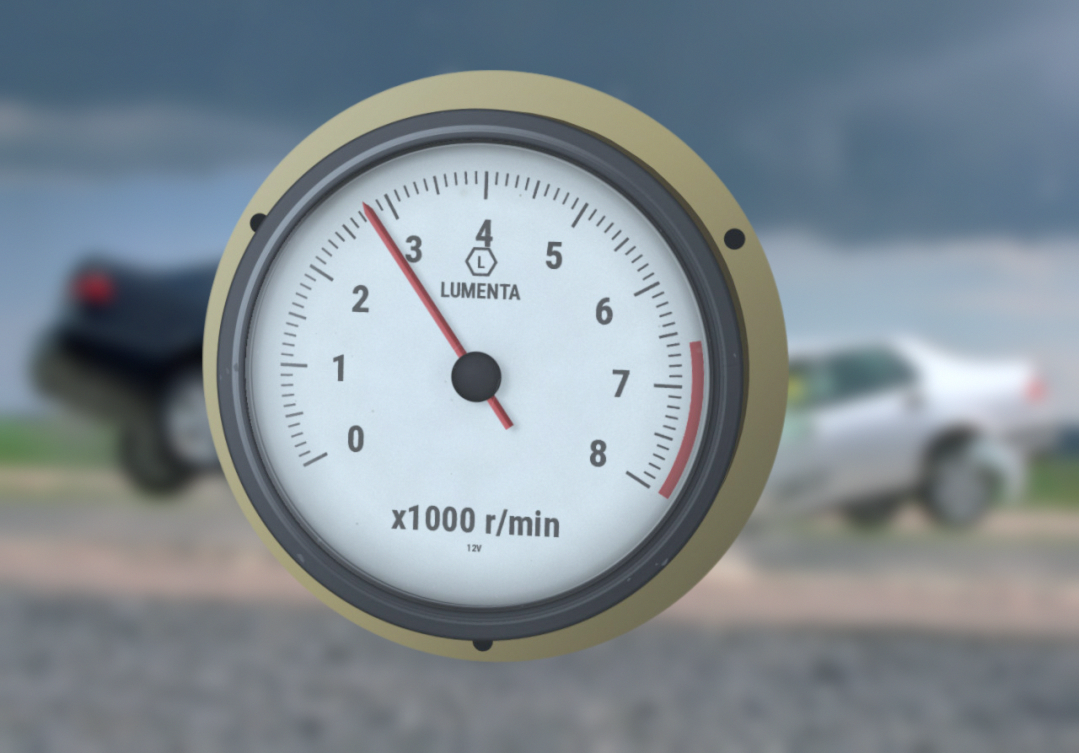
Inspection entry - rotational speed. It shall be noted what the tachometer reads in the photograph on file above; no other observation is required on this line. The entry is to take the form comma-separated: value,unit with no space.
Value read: 2800,rpm
